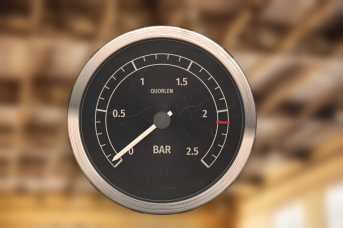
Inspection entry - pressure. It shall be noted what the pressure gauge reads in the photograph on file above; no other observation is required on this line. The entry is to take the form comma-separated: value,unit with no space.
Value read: 0.05,bar
